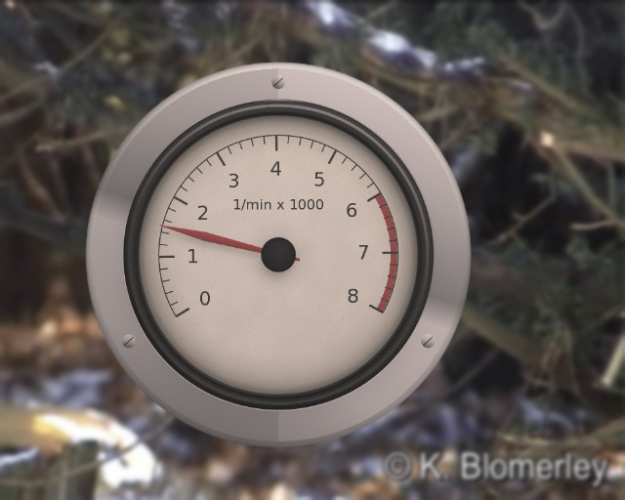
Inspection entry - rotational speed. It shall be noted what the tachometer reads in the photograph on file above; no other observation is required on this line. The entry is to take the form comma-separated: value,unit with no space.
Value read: 1500,rpm
